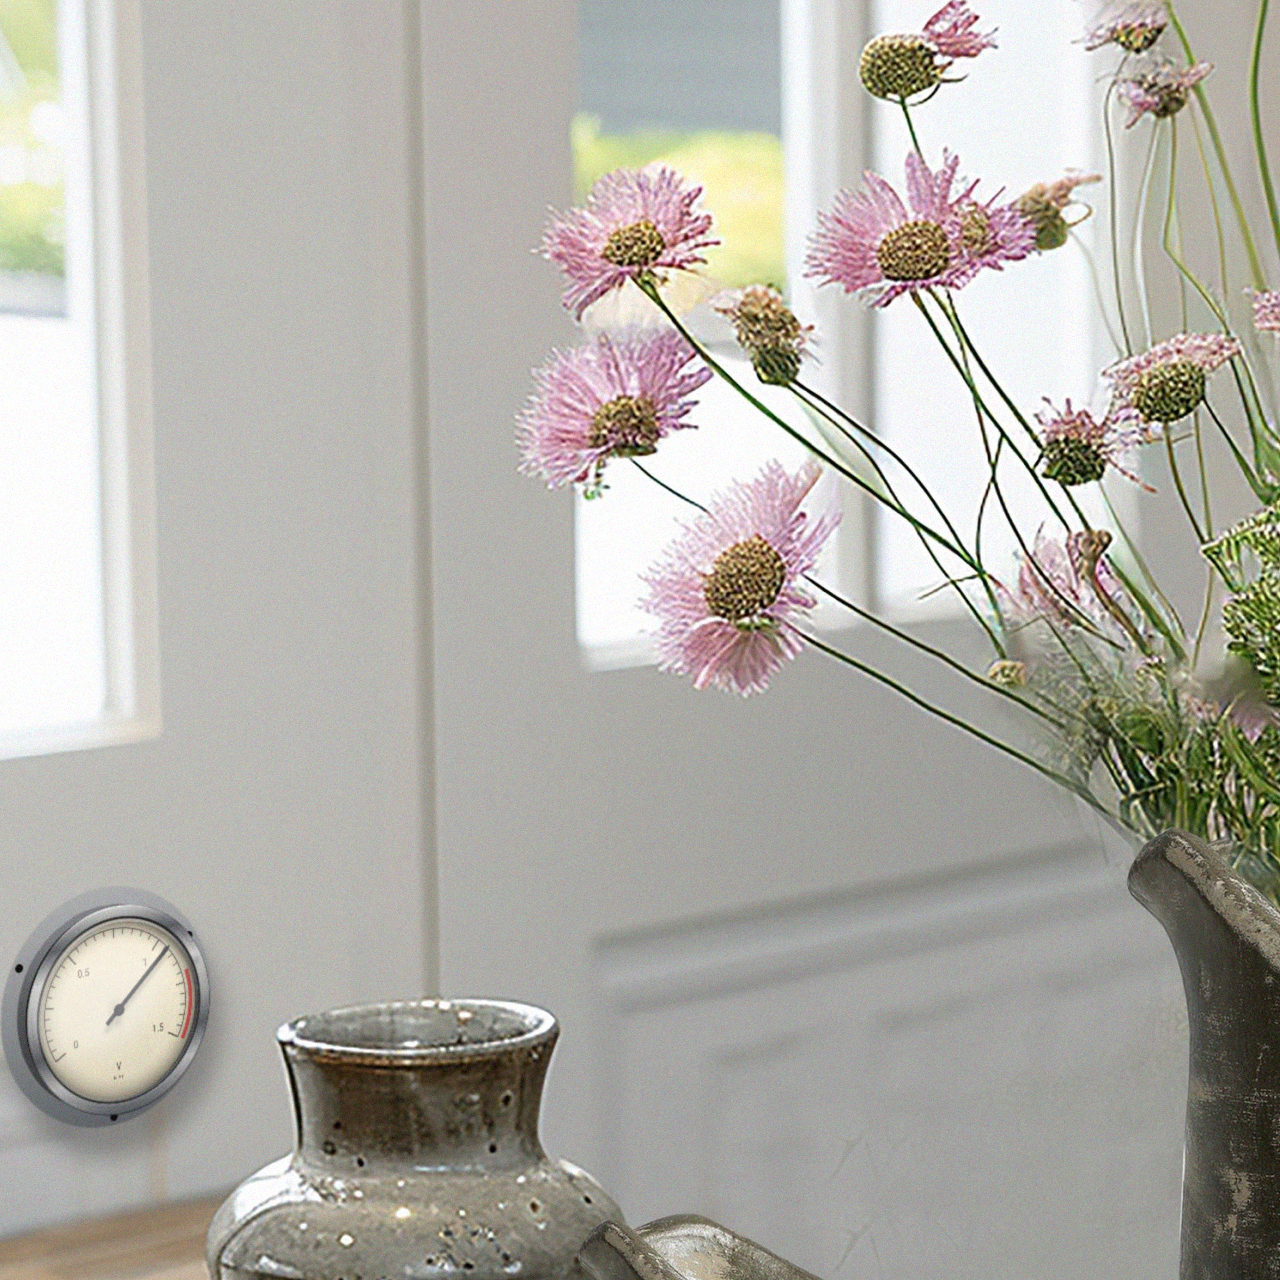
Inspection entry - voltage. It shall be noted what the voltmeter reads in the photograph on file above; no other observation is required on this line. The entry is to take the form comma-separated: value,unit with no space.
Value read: 1.05,V
